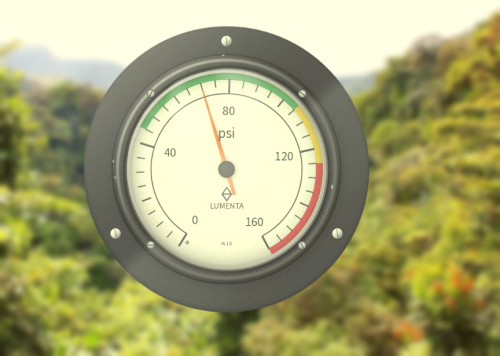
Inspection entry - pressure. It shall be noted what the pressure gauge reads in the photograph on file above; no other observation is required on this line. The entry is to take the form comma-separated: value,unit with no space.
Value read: 70,psi
